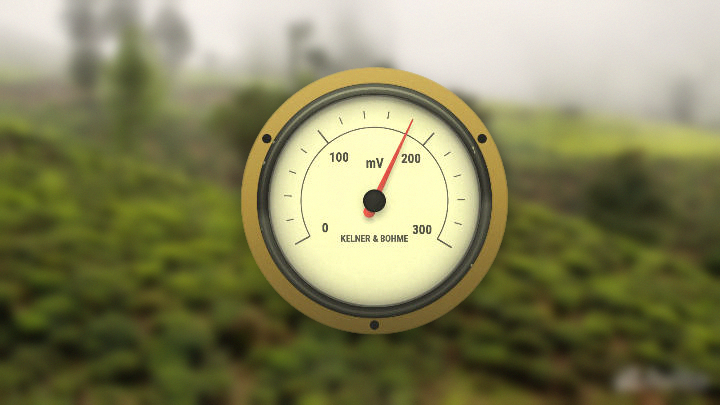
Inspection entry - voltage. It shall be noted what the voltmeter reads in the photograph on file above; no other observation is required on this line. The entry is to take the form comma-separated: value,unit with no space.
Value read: 180,mV
